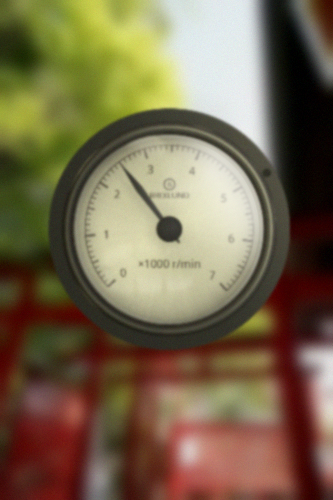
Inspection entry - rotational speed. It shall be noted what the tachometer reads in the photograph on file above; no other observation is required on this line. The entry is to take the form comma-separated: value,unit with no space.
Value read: 2500,rpm
